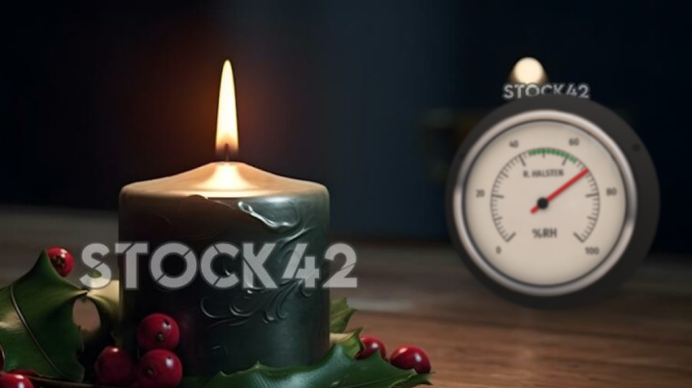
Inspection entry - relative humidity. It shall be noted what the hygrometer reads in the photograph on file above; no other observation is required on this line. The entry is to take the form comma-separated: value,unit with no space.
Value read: 70,%
